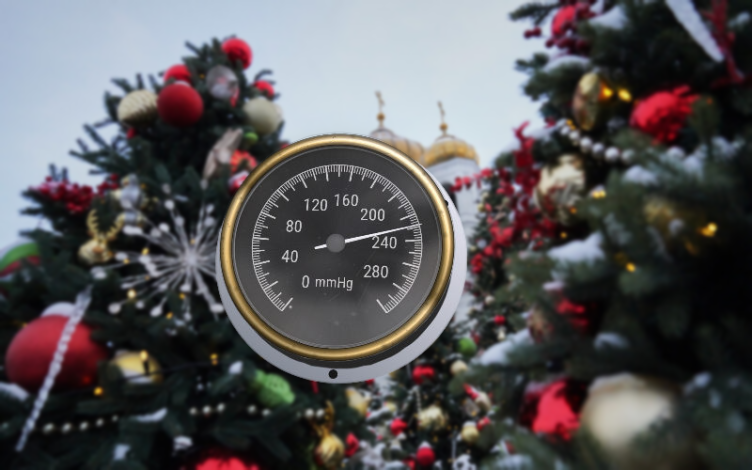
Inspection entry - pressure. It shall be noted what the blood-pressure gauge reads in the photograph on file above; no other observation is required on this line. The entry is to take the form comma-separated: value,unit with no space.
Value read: 230,mmHg
